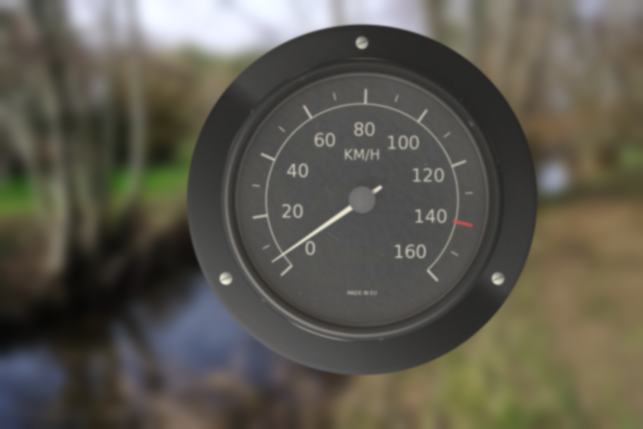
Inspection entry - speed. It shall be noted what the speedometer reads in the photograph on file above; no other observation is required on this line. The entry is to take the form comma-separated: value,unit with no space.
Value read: 5,km/h
